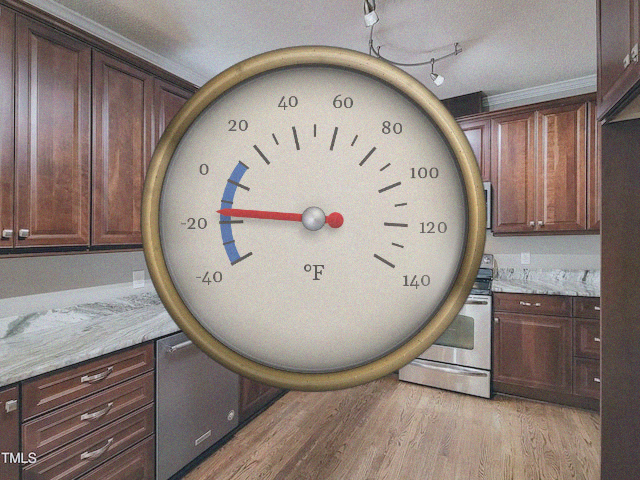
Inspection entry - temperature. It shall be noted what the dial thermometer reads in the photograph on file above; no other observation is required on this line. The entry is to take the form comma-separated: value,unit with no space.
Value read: -15,°F
